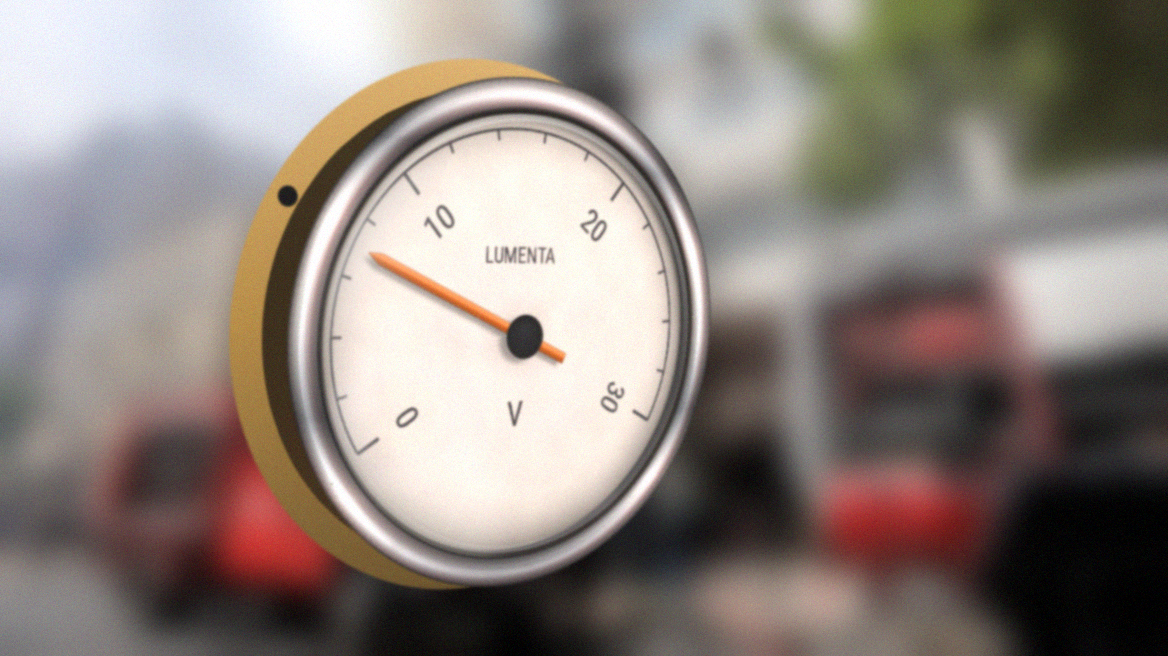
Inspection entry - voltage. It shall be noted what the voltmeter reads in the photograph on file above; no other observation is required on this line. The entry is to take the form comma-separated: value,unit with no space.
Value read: 7,V
